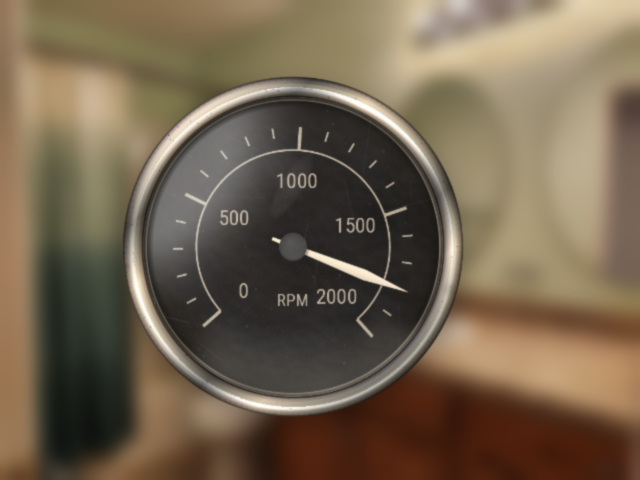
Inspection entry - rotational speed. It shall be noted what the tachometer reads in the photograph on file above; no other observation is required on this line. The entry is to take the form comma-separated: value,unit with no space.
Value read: 1800,rpm
